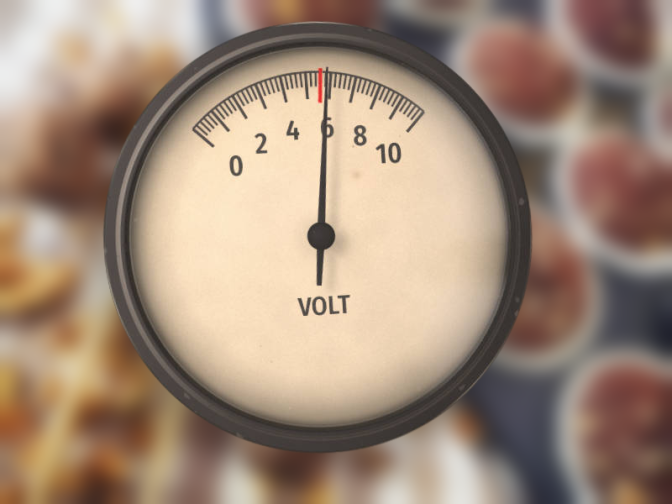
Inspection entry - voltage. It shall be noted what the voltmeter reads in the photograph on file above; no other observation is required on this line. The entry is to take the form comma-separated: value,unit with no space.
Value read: 5.8,V
